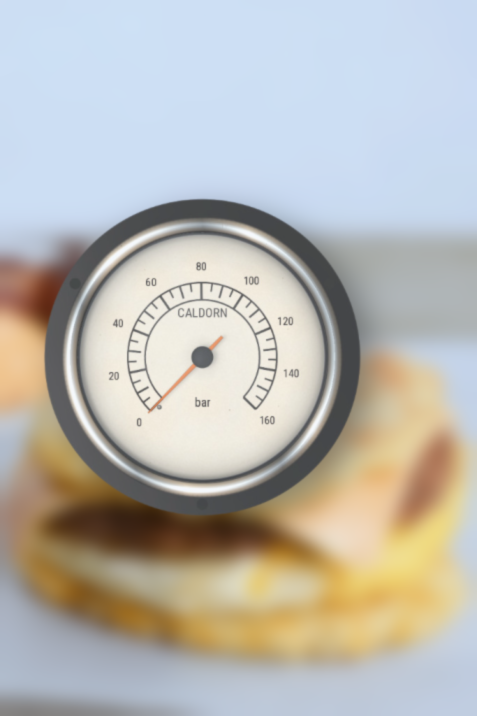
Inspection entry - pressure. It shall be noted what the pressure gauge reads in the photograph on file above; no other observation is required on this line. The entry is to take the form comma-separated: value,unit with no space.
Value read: 0,bar
